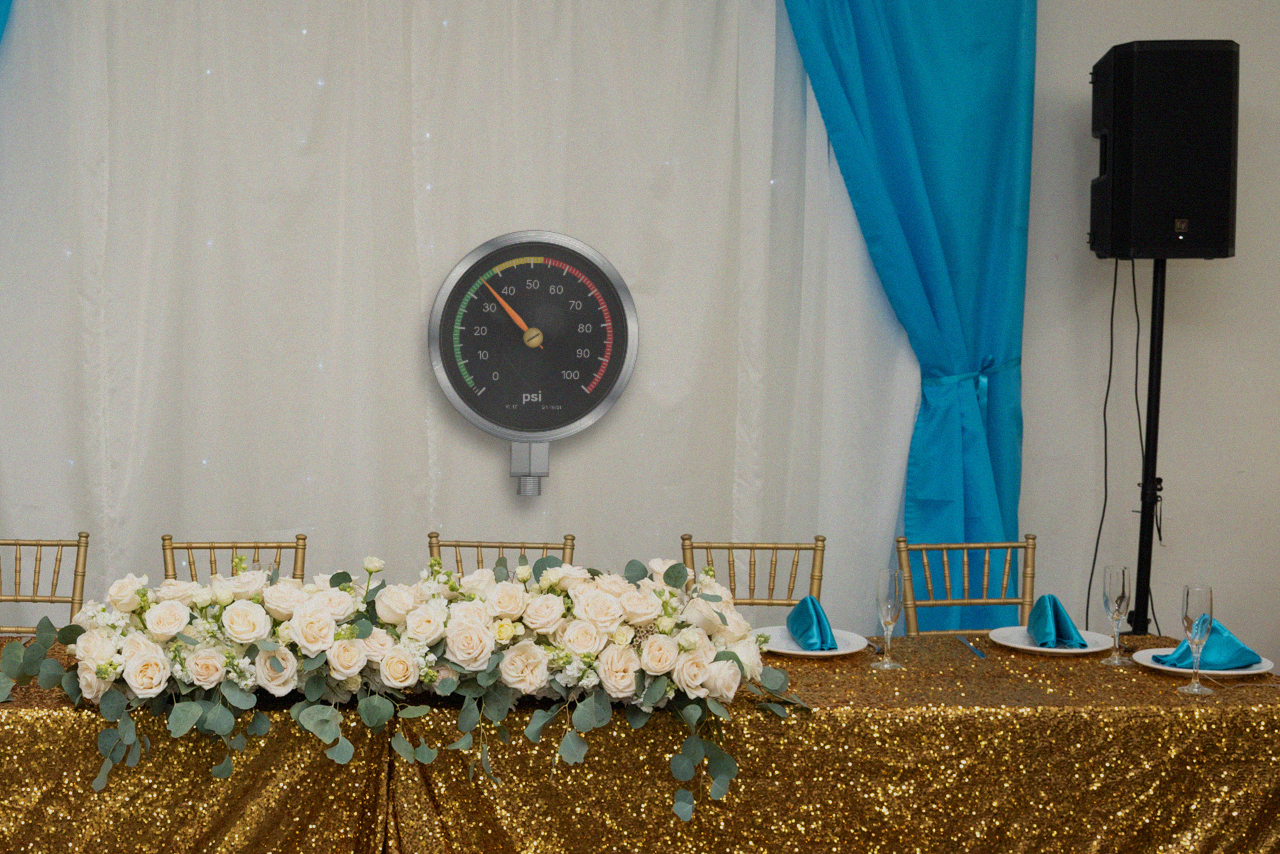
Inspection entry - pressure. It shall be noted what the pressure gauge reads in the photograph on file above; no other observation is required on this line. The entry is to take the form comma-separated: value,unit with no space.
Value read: 35,psi
